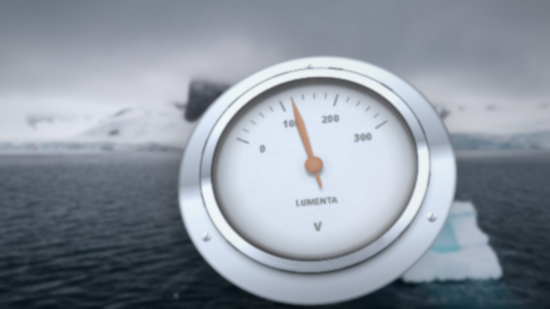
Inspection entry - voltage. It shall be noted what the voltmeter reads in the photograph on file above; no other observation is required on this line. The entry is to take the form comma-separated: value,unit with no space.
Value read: 120,V
